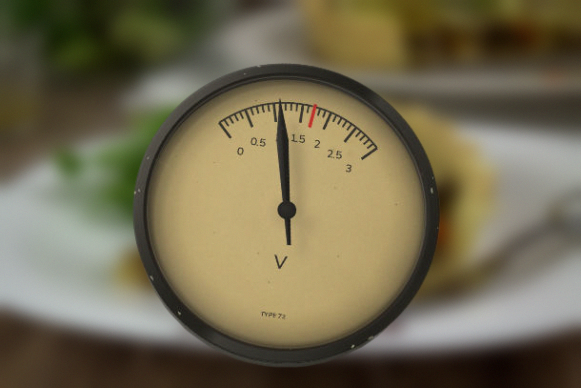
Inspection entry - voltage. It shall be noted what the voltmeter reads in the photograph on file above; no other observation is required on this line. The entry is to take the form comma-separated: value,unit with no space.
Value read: 1.1,V
